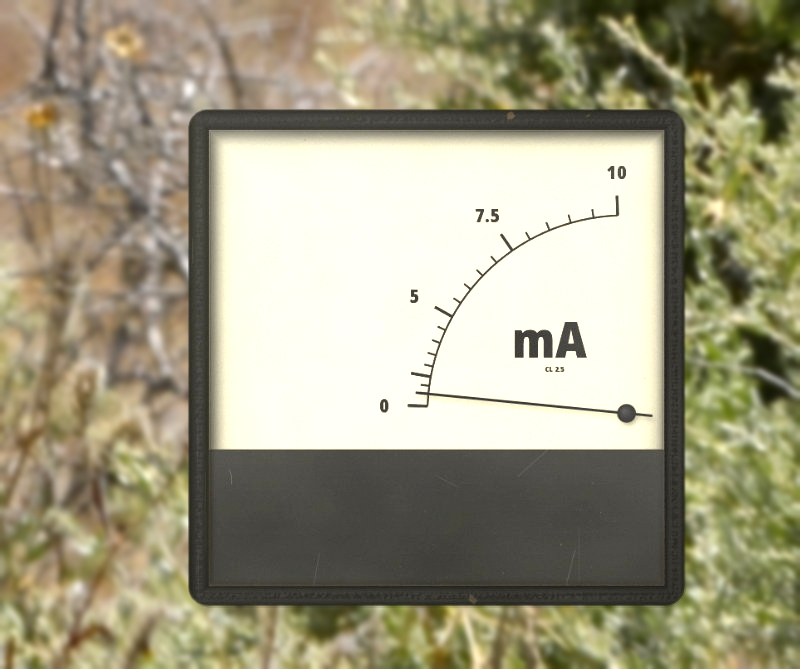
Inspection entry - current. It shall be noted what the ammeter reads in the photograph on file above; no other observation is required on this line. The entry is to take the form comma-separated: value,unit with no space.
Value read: 1.5,mA
